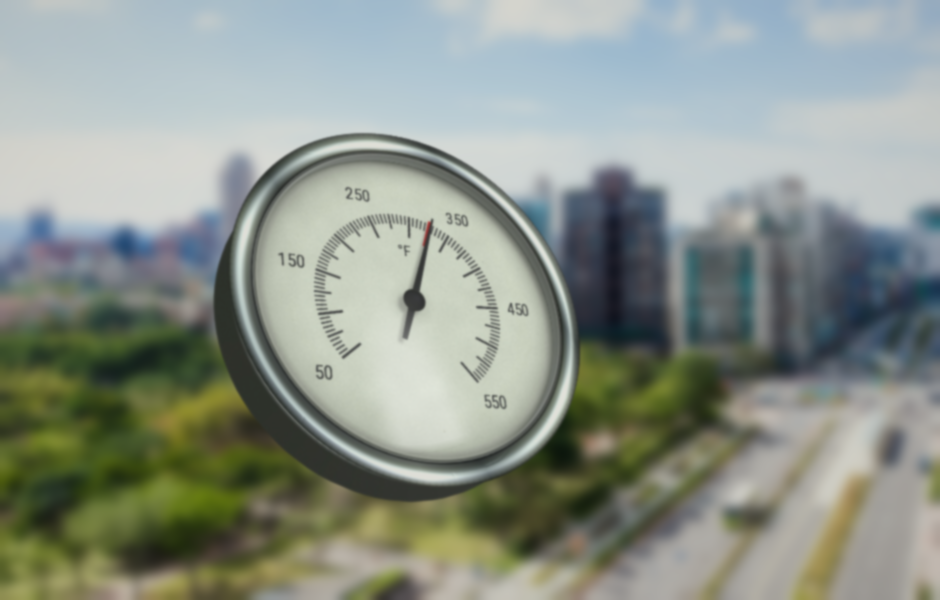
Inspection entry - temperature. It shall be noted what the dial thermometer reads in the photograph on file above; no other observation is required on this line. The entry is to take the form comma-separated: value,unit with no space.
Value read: 325,°F
